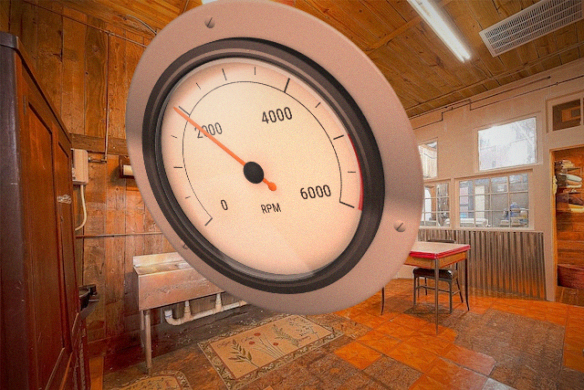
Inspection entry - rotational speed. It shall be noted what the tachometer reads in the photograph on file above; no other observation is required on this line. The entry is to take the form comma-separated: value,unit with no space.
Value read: 2000,rpm
